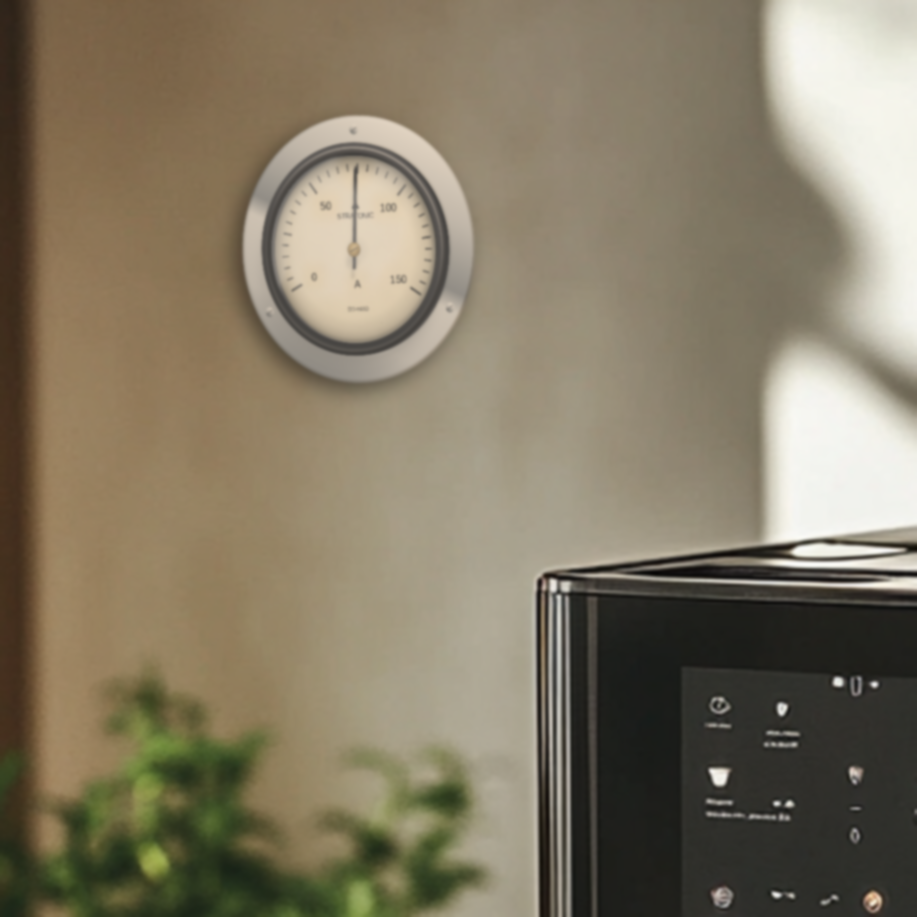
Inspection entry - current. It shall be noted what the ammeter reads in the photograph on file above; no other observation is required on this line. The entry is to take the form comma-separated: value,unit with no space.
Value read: 75,A
